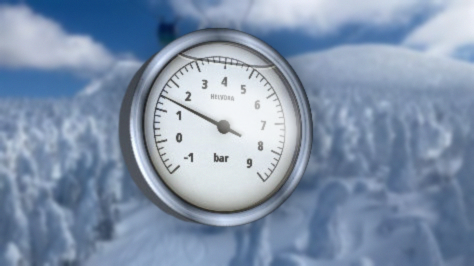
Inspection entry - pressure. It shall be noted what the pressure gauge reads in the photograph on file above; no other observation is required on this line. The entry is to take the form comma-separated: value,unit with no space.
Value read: 1.4,bar
